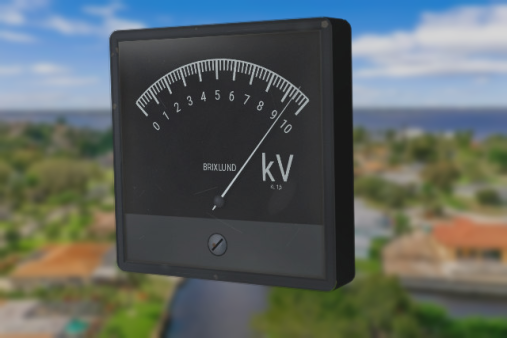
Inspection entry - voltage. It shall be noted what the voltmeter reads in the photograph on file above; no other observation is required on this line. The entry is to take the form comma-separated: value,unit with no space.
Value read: 9.4,kV
